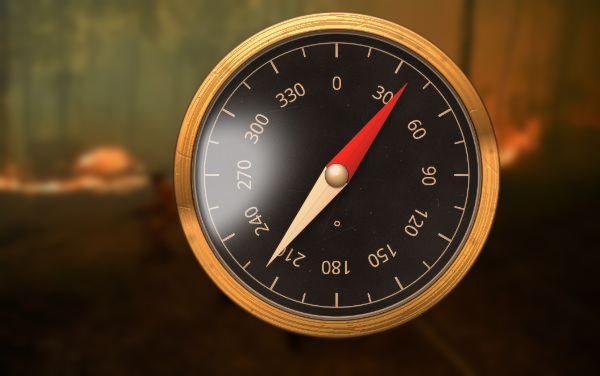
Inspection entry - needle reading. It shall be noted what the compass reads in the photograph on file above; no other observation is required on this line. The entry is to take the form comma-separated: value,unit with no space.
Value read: 37.5,°
